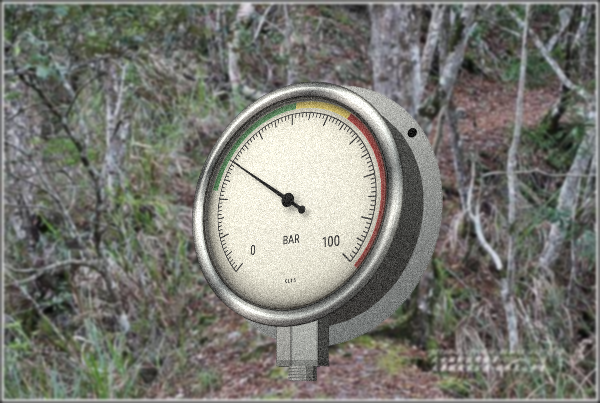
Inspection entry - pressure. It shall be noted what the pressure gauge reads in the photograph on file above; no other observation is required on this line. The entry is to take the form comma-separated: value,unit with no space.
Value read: 30,bar
